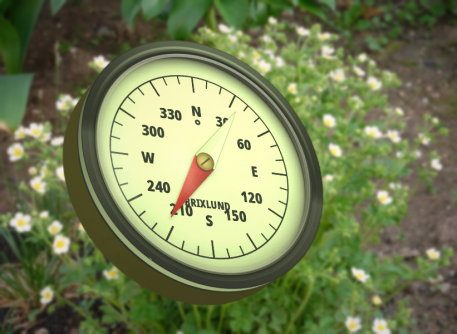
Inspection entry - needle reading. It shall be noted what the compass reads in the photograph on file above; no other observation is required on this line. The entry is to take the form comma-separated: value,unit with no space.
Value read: 215,°
